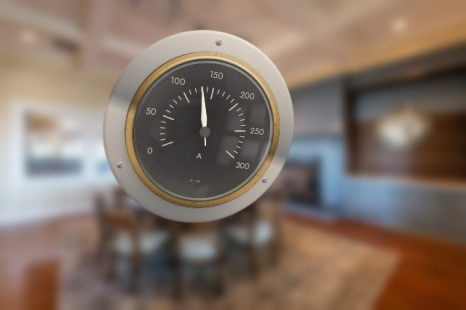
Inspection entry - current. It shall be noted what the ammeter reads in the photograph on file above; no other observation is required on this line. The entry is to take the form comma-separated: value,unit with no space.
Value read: 130,A
